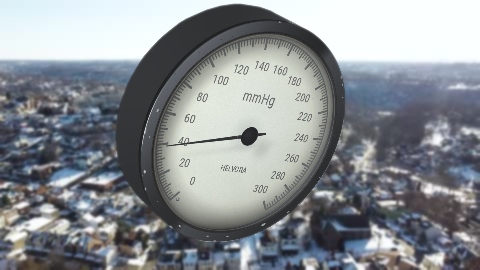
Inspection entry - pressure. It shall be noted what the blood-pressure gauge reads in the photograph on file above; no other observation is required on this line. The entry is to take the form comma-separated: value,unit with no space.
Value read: 40,mmHg
